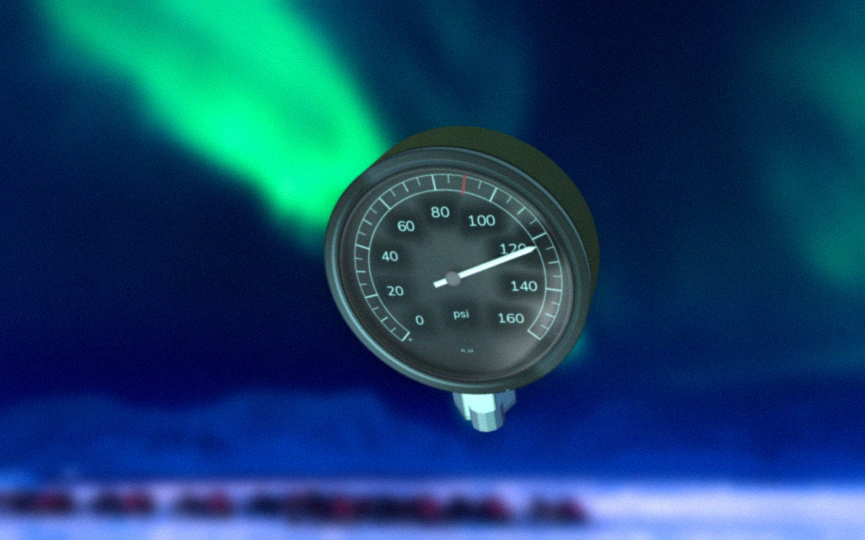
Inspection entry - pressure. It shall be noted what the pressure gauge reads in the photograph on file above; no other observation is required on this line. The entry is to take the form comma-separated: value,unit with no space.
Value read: 122.5,psi
